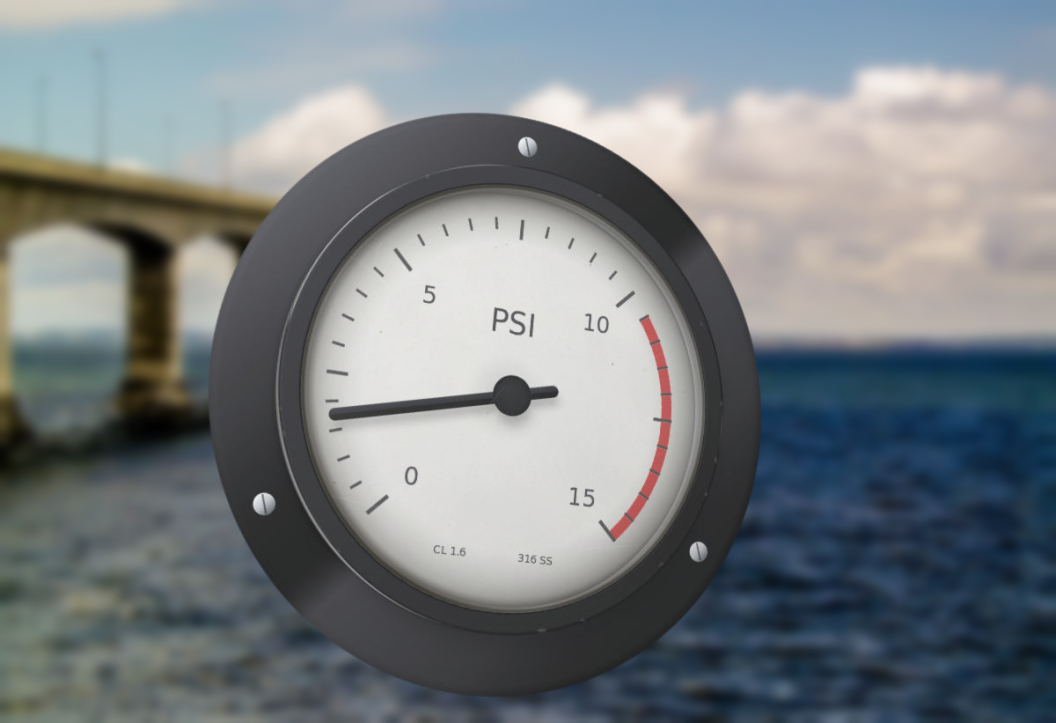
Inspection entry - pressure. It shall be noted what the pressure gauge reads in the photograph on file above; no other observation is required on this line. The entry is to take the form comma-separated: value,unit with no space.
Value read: 1.75,psi
